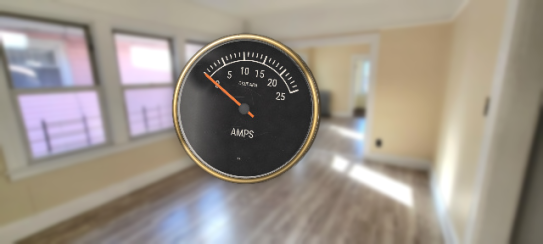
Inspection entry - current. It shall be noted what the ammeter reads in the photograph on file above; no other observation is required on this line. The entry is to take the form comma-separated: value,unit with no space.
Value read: 0,A
